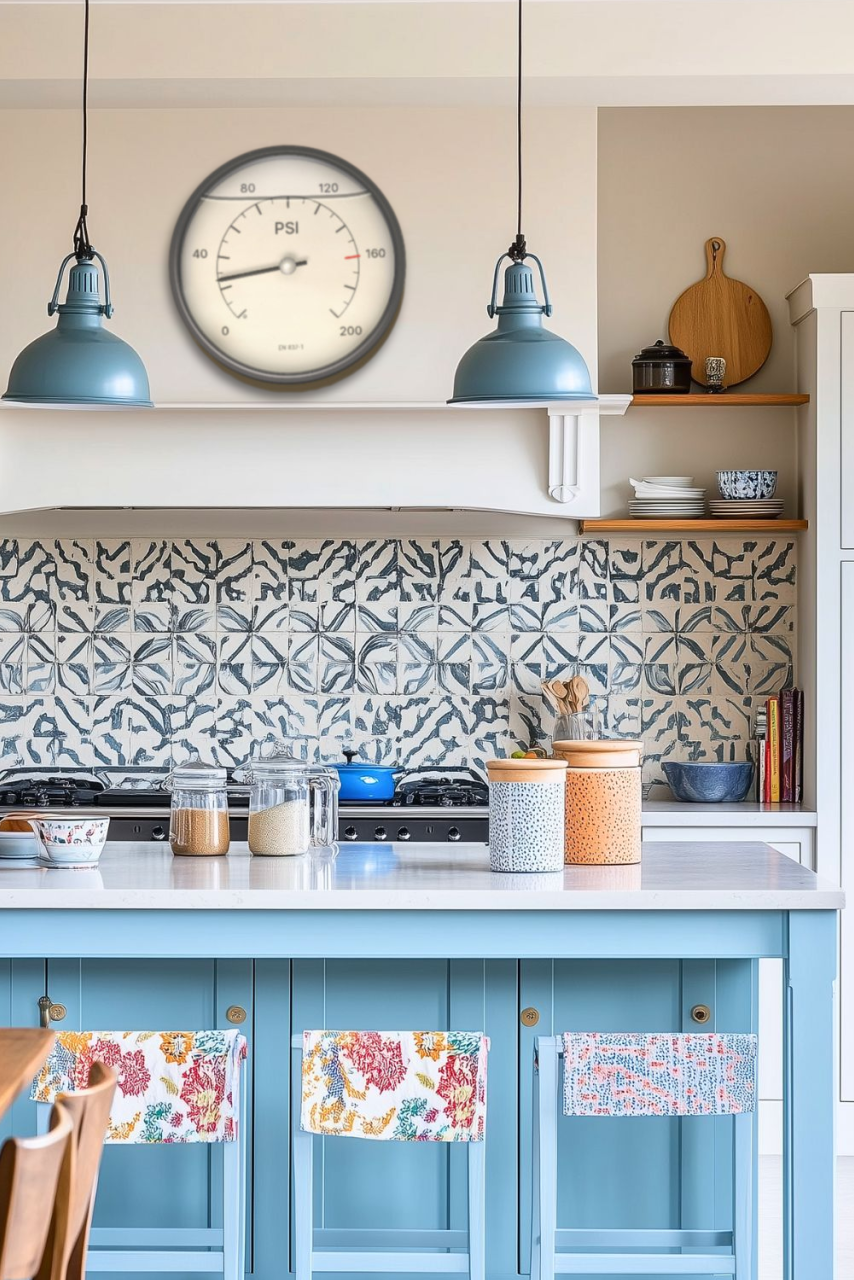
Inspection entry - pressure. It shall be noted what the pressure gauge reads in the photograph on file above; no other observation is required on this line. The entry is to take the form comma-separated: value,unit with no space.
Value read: 25,psi
